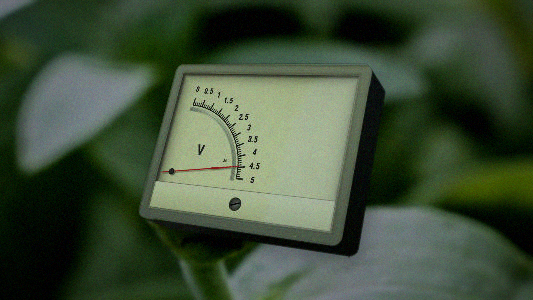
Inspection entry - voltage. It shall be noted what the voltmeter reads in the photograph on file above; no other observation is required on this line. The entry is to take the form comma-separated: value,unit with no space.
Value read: 4.5,V
